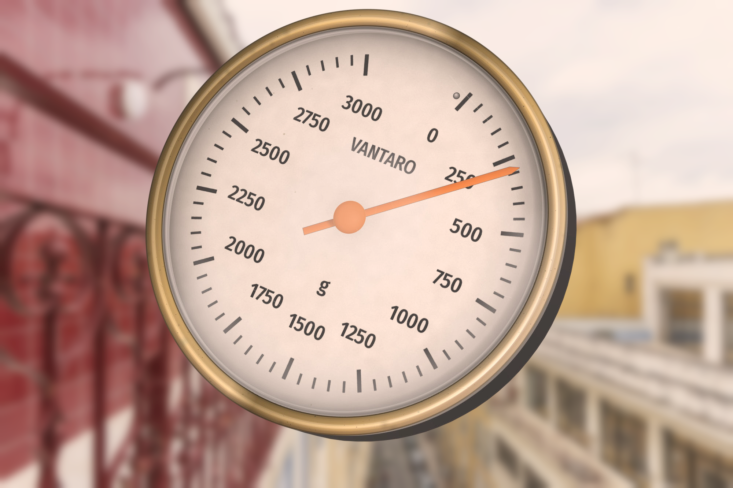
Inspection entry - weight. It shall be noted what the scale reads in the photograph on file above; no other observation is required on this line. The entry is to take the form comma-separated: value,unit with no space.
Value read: 300,g
